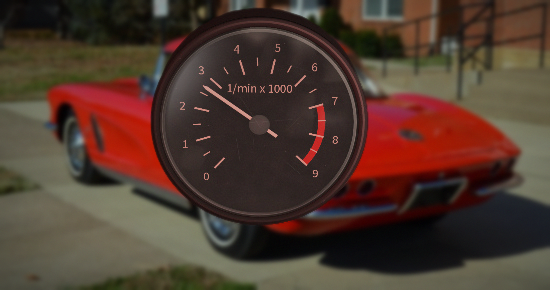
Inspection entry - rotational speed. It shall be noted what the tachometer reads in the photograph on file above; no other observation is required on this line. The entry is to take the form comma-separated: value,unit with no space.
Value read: 2750,rpm
